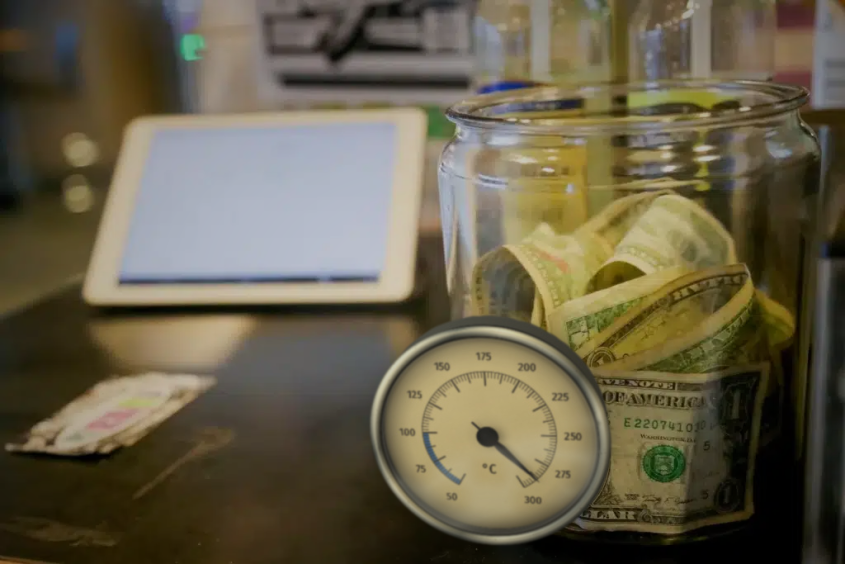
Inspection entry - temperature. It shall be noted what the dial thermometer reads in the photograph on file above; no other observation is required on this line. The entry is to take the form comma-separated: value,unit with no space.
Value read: 287.5,°C
